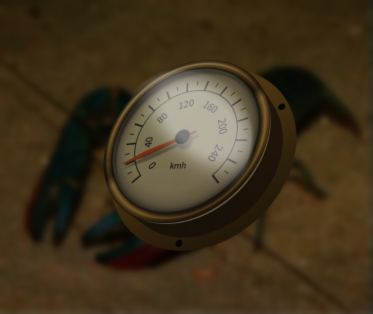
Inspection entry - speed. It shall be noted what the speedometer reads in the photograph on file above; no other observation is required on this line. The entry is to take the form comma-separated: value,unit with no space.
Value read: 20,km/h
